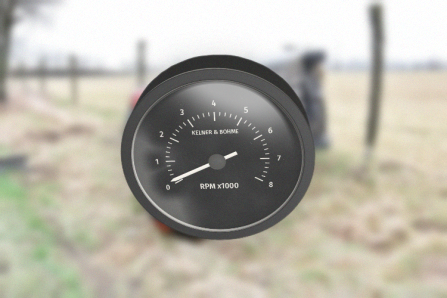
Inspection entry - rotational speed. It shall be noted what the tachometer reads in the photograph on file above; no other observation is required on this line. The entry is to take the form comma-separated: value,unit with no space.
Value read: 200,rpm
